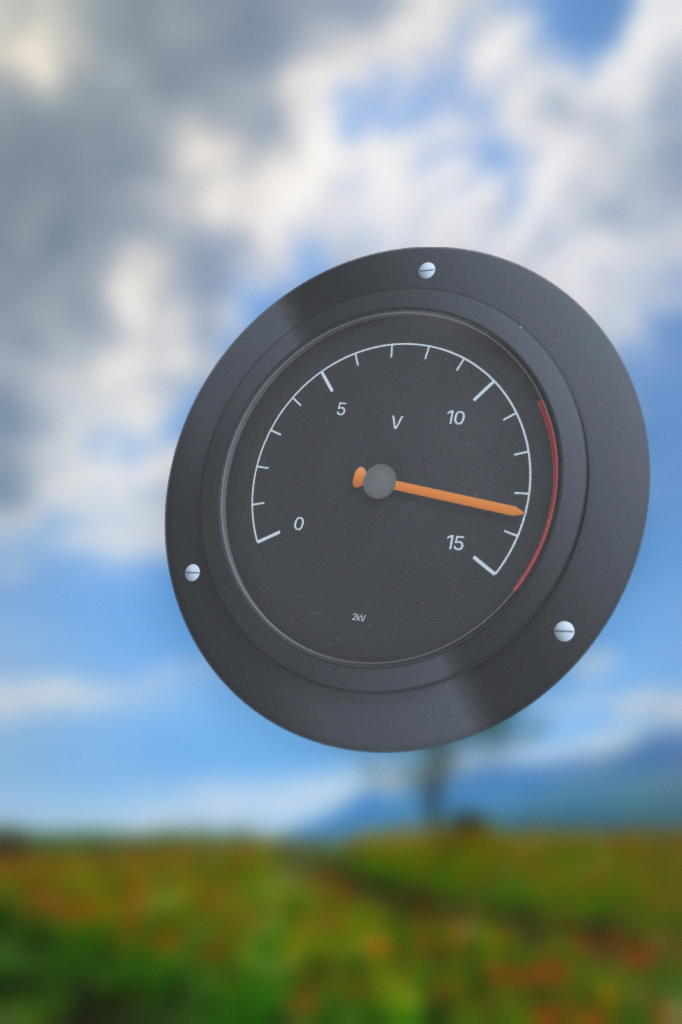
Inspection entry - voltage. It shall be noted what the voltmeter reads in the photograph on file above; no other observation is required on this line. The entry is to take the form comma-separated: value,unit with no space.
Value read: 13.5,V
